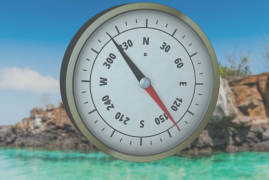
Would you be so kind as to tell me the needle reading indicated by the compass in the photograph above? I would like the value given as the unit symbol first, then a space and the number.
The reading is ° 140
